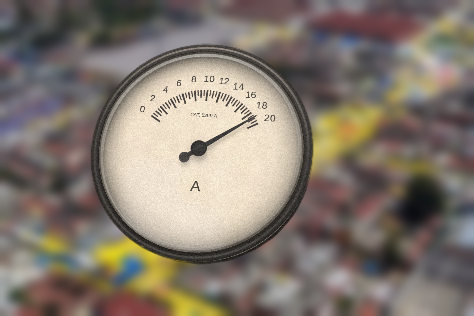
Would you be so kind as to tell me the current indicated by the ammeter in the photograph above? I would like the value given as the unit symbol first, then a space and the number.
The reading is A 19
